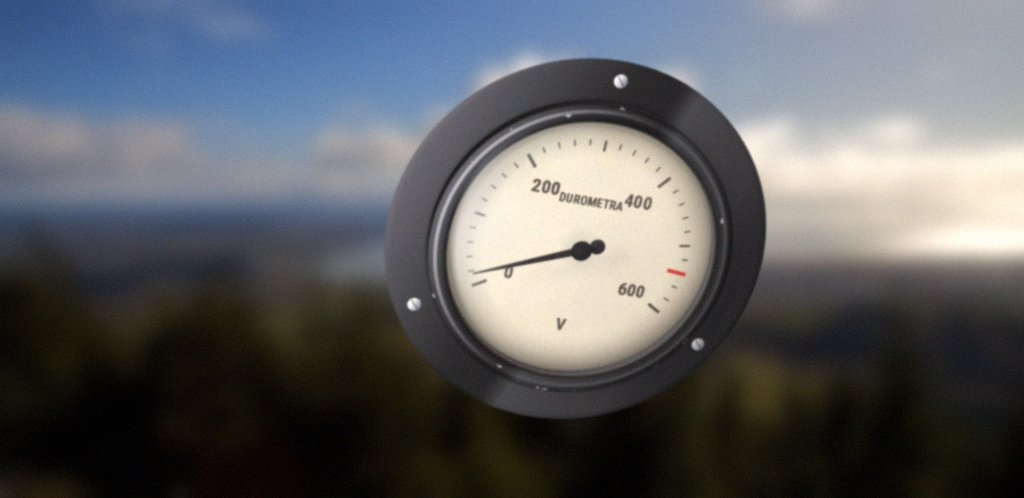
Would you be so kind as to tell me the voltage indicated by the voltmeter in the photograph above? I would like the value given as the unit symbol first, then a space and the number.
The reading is V 20
